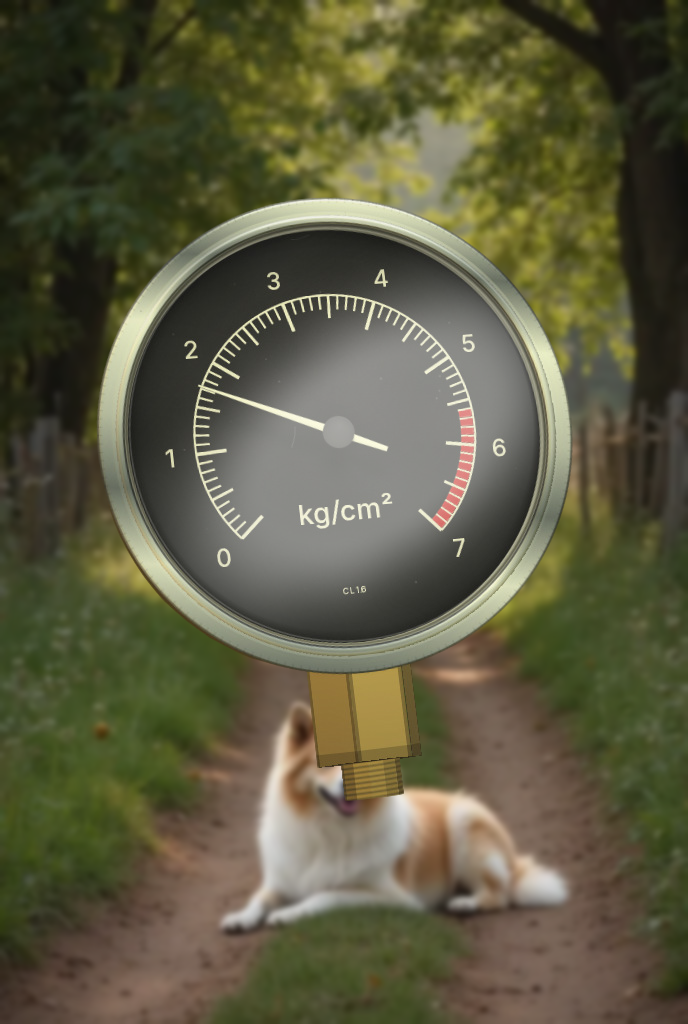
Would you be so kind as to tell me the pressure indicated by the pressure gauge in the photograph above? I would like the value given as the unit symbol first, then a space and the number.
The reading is kg/cm² 1.7
